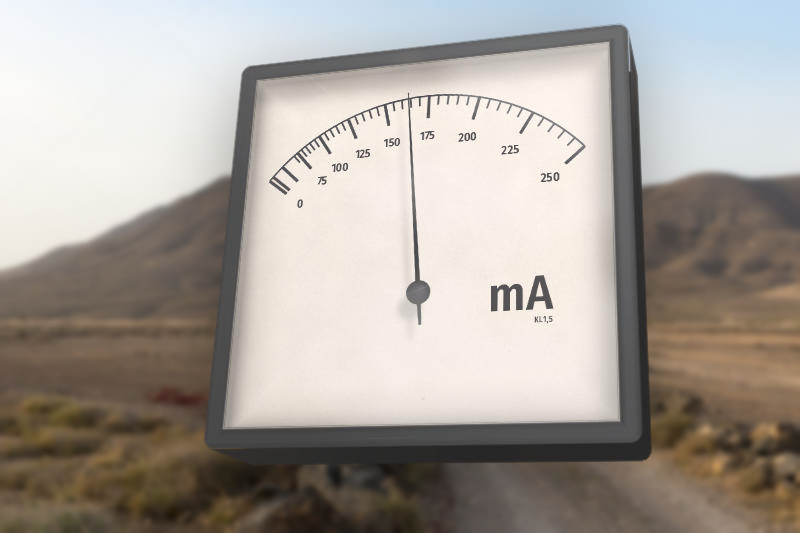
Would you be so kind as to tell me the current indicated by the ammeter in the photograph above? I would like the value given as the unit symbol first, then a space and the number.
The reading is mA 165
